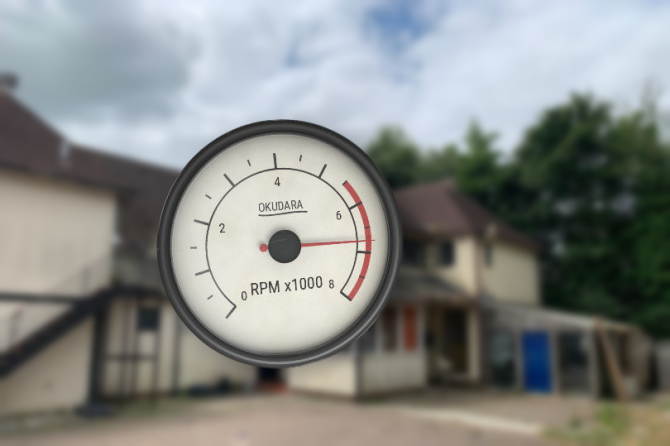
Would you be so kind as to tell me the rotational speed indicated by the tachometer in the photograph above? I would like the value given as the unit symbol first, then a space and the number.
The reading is rpm 6750
